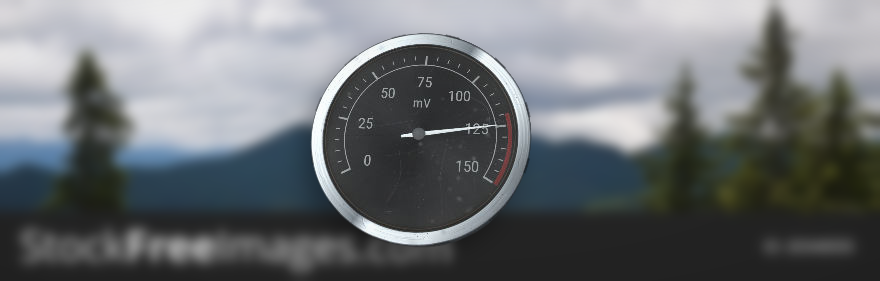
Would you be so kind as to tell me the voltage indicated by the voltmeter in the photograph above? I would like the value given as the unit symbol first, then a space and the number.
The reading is mV 125
